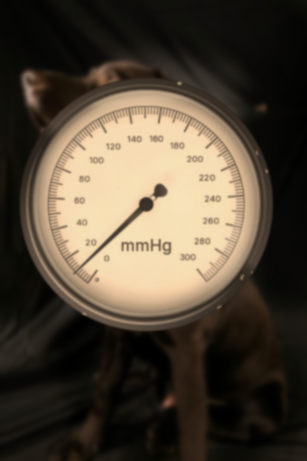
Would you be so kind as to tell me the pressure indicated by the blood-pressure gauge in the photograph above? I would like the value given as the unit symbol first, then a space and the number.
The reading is mmHg 10
